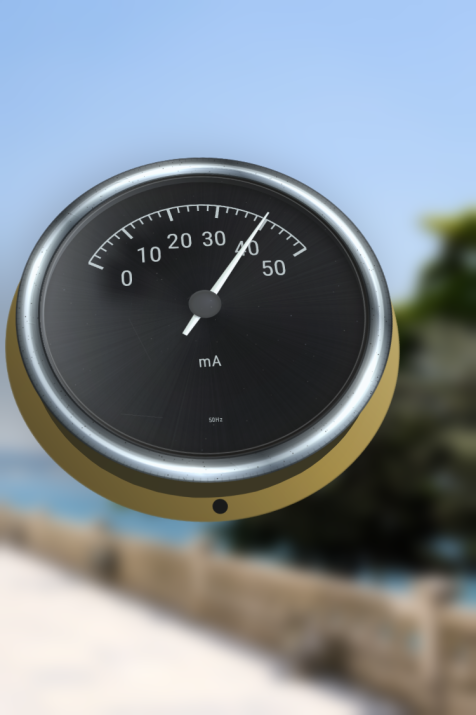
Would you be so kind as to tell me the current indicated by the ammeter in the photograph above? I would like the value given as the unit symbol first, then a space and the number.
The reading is mA 40
